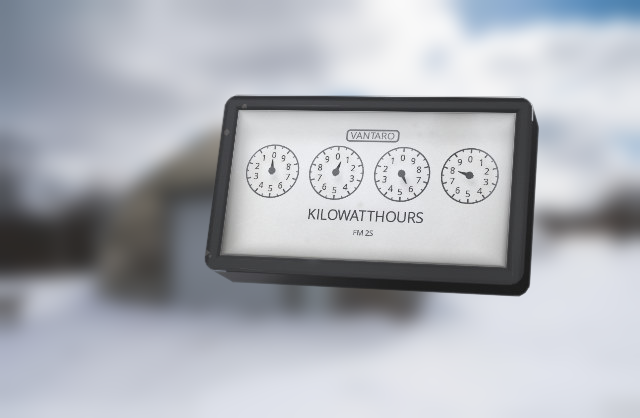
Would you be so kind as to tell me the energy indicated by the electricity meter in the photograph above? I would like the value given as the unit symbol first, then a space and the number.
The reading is kWh 58
